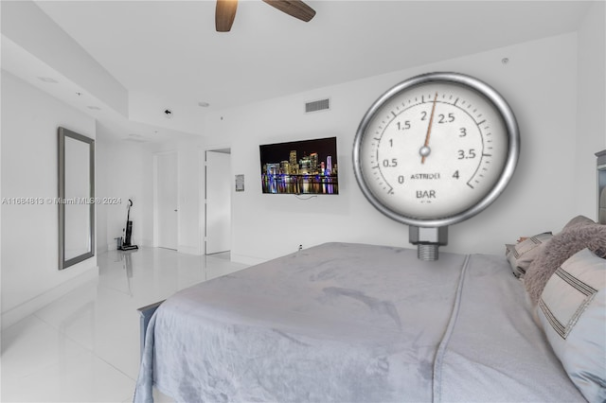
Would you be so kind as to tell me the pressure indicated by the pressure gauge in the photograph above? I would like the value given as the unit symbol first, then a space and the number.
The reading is bar 2.2
